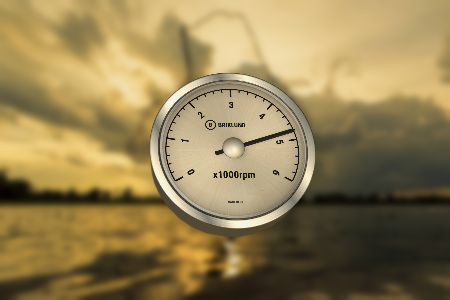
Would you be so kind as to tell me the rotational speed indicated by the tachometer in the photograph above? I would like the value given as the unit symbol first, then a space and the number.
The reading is rpm 4800
